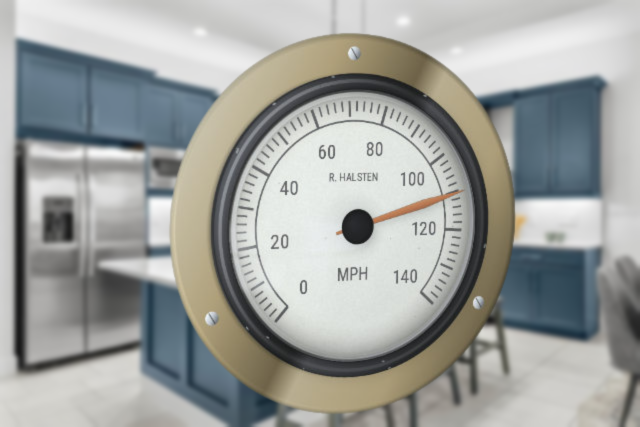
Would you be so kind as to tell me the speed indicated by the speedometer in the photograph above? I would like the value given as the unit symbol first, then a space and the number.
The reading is mph 110
